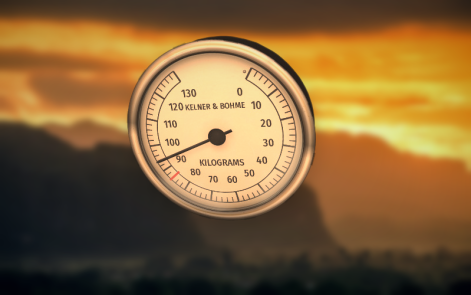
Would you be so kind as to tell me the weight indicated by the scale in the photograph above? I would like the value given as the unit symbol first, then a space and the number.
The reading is kg 94
